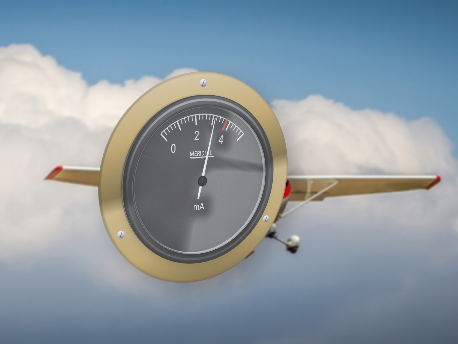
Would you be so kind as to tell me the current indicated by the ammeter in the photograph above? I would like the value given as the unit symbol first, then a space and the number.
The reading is mA 3
